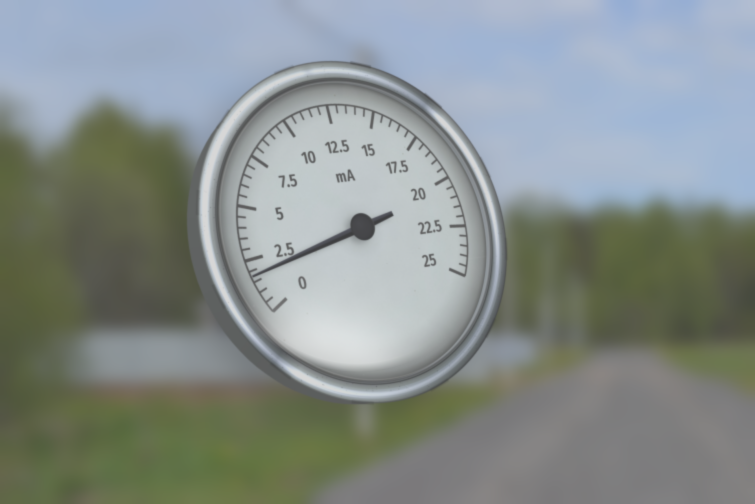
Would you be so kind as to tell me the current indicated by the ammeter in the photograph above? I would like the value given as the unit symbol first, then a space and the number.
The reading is mA 1.75
